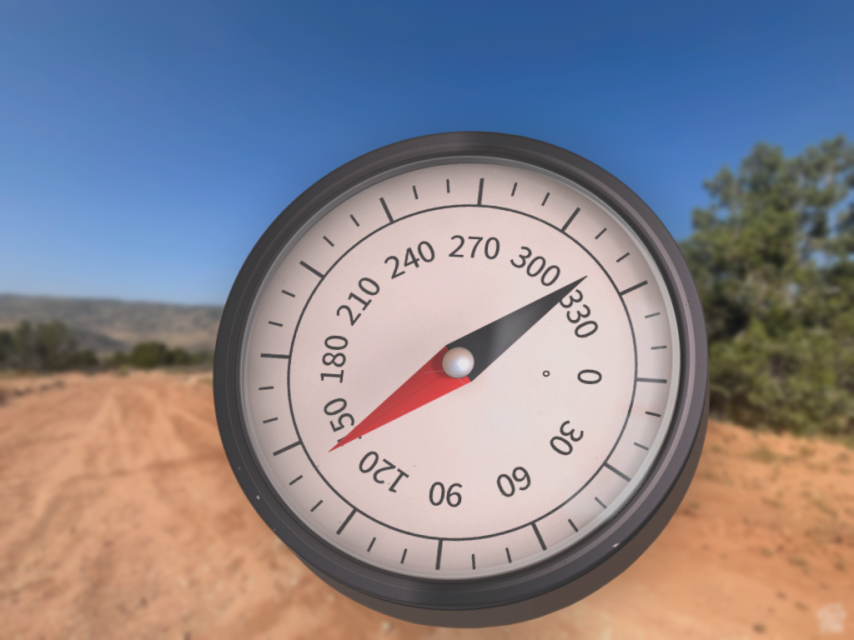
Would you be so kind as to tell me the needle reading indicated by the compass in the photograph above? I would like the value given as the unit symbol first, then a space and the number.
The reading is ° 140
